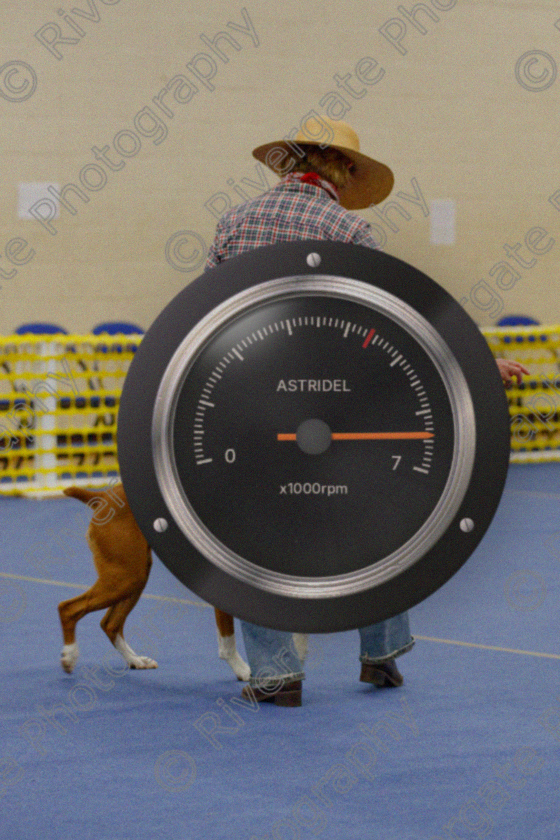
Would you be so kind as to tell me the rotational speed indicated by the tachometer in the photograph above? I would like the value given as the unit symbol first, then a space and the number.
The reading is rpm 6400
